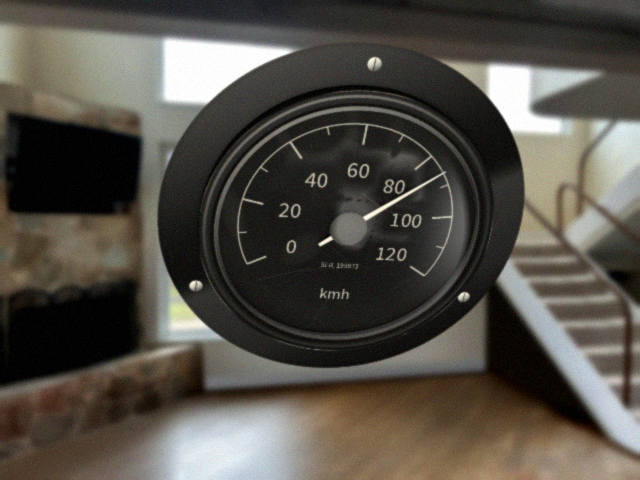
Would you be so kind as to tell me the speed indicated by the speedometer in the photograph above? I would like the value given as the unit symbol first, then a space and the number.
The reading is km/h 85
